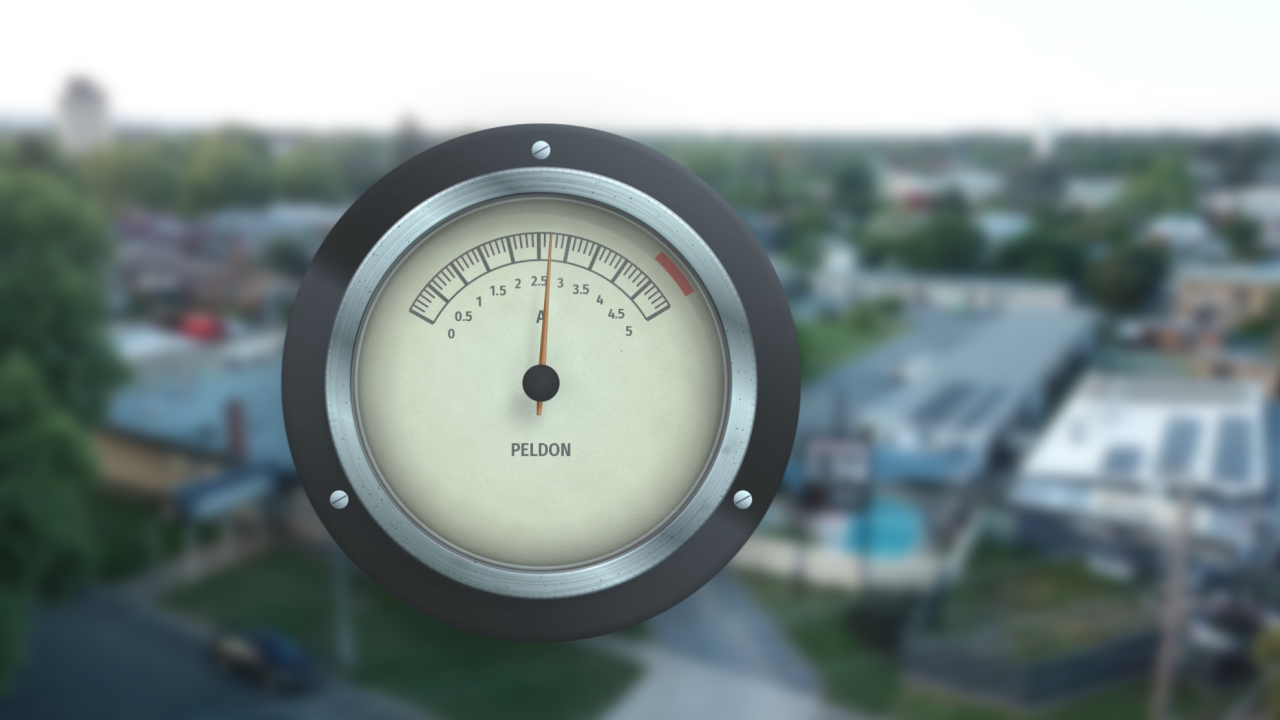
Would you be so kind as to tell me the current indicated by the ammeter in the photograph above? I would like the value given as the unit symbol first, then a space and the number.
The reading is A 2.7
